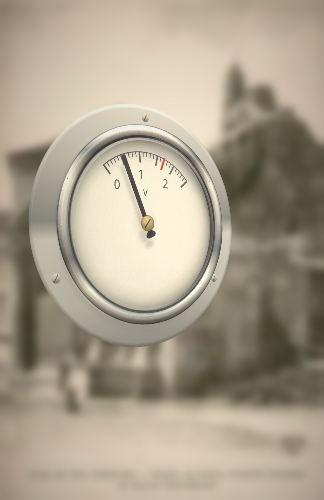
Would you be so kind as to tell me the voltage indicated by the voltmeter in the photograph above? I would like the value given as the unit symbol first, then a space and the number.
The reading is V 0.5
